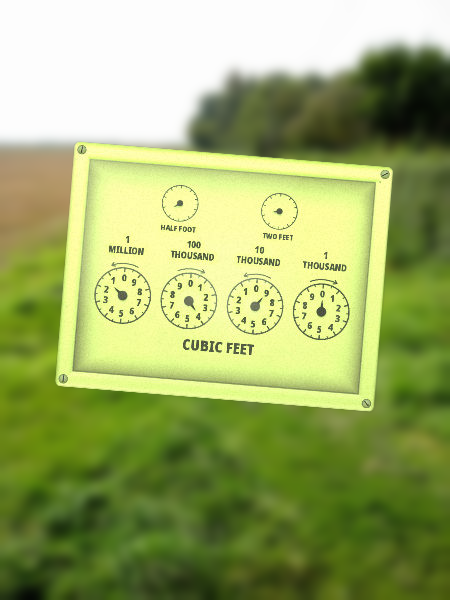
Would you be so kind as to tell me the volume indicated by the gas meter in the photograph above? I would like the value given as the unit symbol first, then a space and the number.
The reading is ft³ 139000
